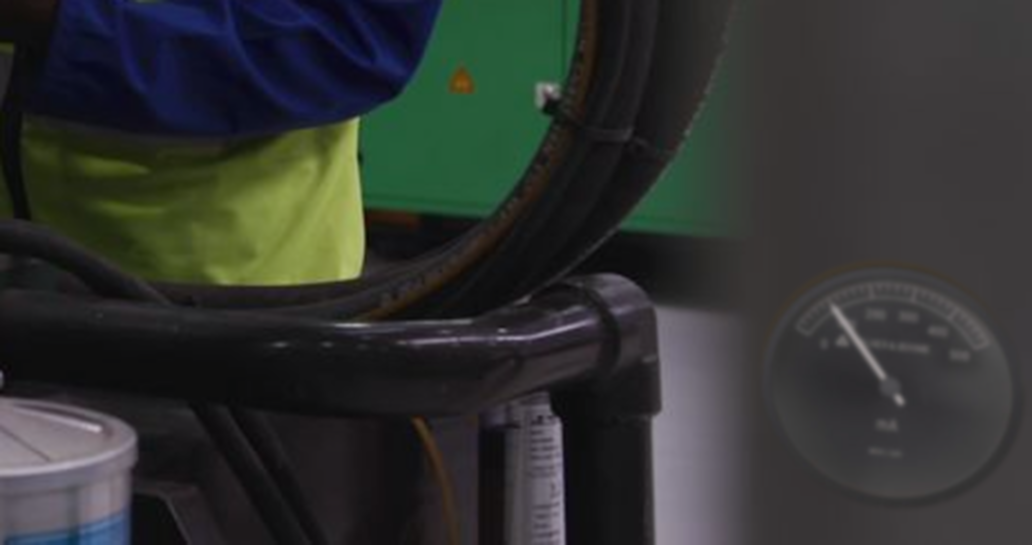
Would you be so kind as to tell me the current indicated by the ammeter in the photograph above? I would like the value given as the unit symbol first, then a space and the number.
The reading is mA 100
